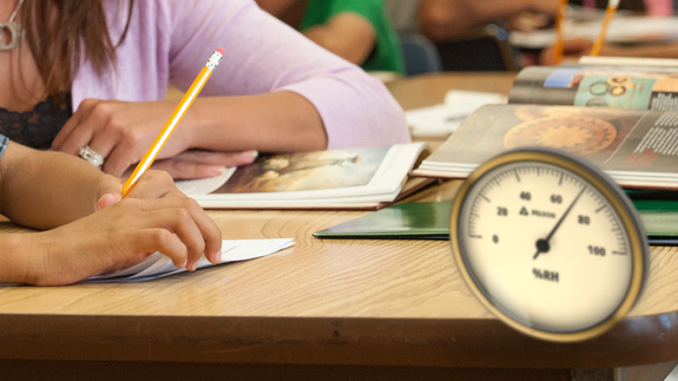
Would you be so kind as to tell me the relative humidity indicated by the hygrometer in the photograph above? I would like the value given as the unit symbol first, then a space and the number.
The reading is % 70
